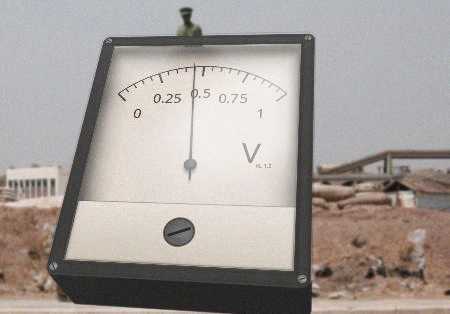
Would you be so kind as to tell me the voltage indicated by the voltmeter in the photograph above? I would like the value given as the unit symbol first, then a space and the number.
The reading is V 0.45
